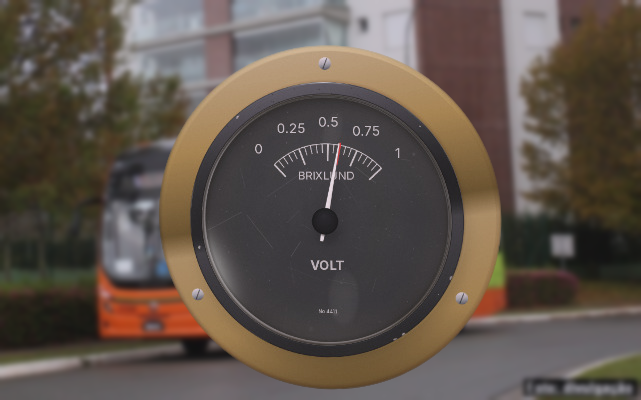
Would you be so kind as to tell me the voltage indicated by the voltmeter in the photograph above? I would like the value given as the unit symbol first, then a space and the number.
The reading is V 0.6
